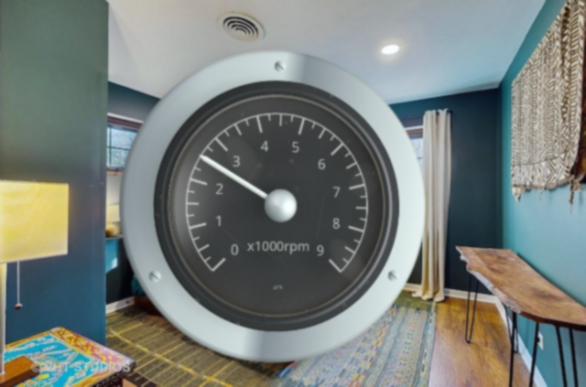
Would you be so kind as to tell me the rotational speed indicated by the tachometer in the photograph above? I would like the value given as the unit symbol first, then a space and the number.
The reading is rpm 2500
